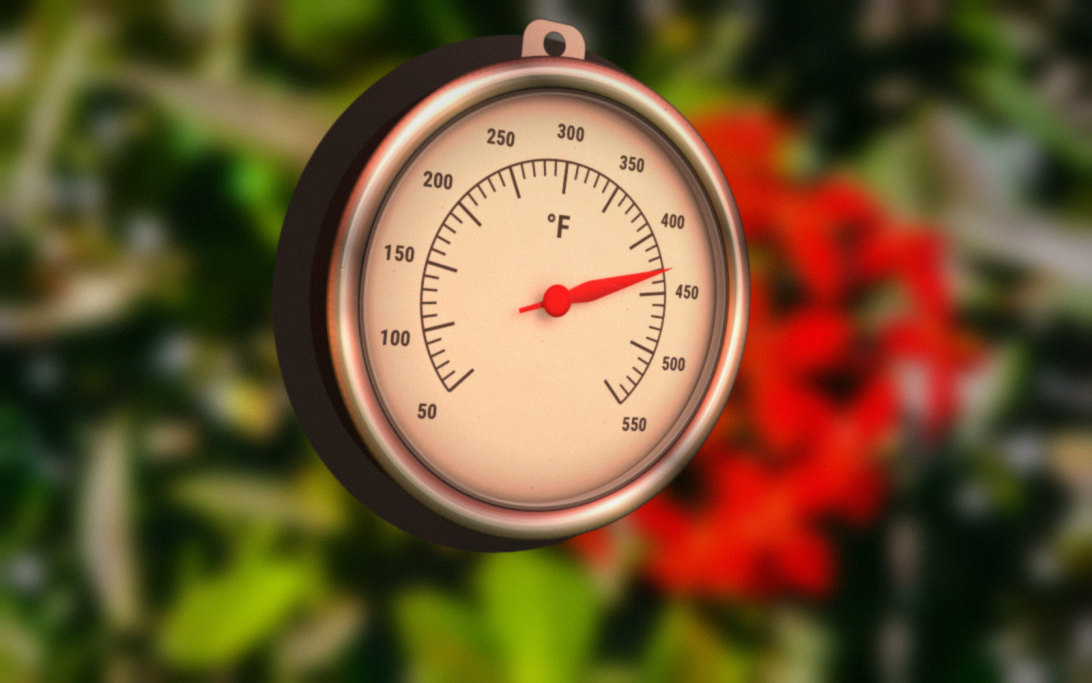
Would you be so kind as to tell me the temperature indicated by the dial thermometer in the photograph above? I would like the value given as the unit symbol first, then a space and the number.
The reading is °F 430
